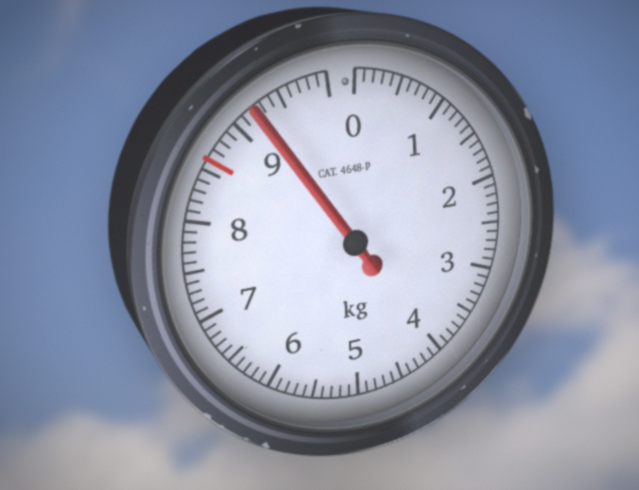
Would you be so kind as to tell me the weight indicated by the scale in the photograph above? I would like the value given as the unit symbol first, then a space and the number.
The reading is kg 9.2
